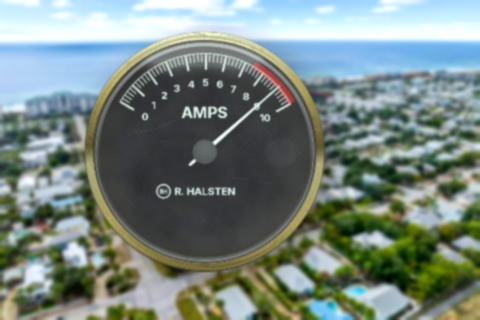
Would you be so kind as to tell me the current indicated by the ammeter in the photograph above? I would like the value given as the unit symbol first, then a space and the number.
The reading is A 9
